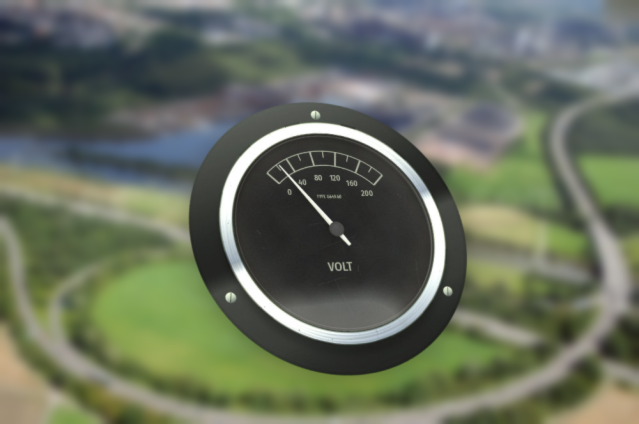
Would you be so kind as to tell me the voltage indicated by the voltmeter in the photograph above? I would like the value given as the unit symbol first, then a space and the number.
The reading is V 20
